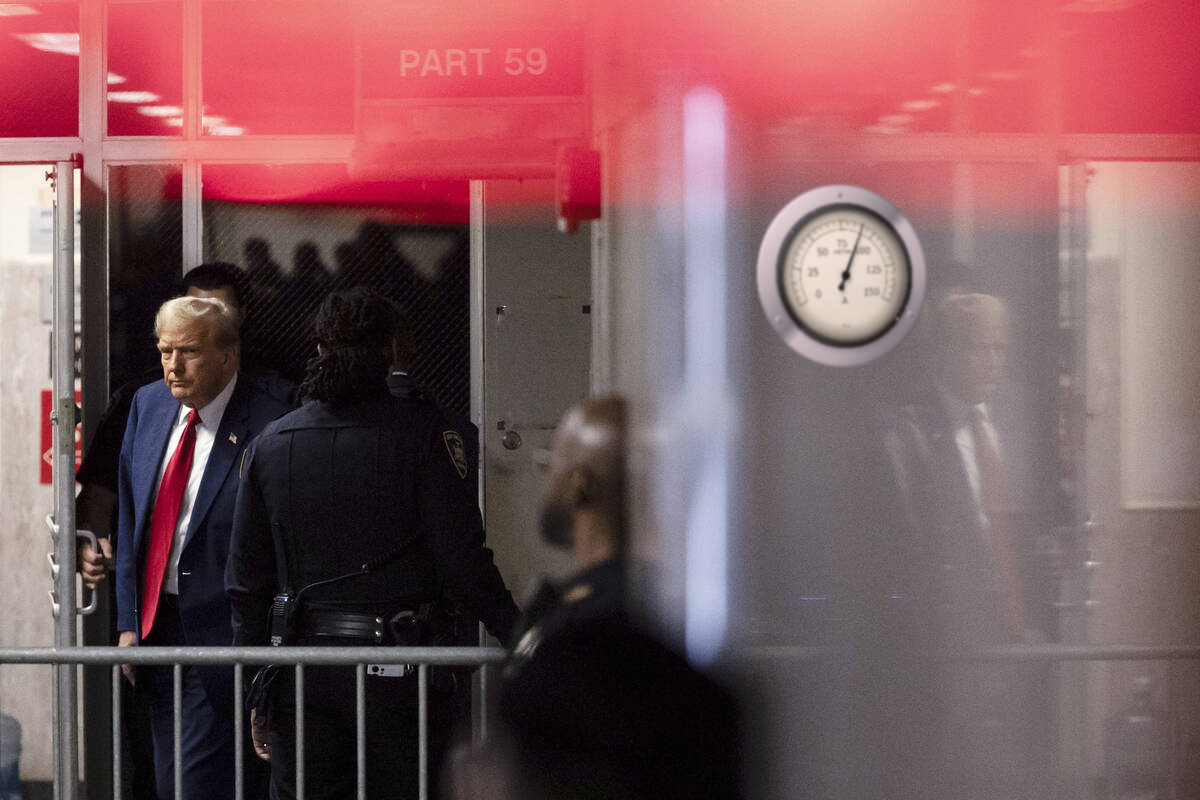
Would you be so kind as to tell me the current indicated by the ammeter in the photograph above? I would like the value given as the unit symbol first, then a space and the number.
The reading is A 90
